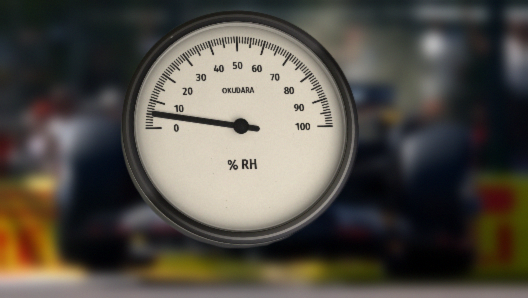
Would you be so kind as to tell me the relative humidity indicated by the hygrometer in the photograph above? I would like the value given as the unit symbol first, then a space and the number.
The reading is % 5
